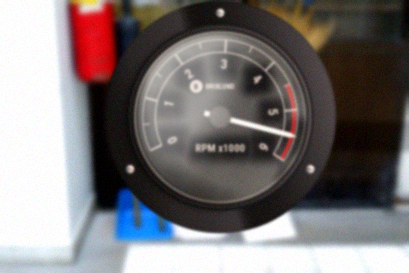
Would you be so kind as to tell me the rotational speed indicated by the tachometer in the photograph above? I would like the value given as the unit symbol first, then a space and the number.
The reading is rpm 5500
